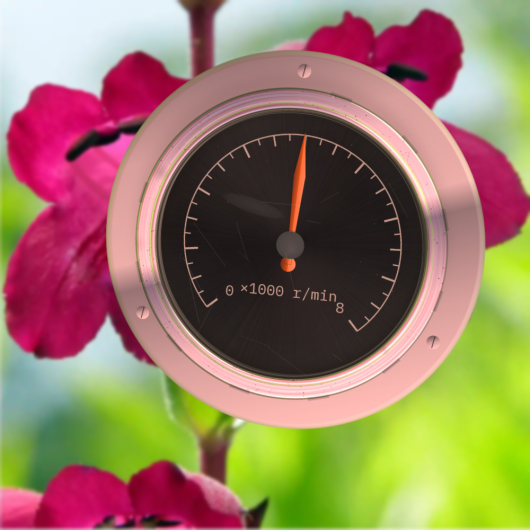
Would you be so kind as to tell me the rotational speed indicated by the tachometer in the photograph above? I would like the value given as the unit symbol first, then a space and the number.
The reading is rpm 4000
